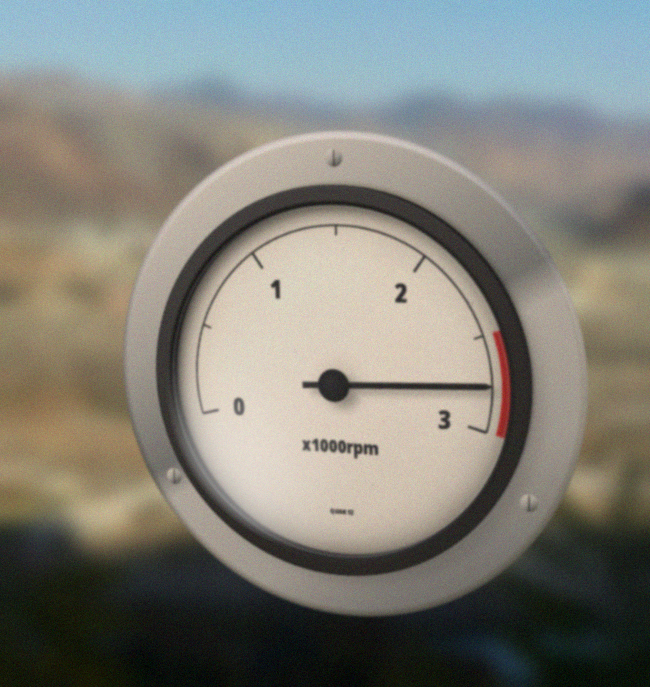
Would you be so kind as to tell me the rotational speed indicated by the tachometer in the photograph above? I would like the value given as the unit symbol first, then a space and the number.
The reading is rpm 2750
